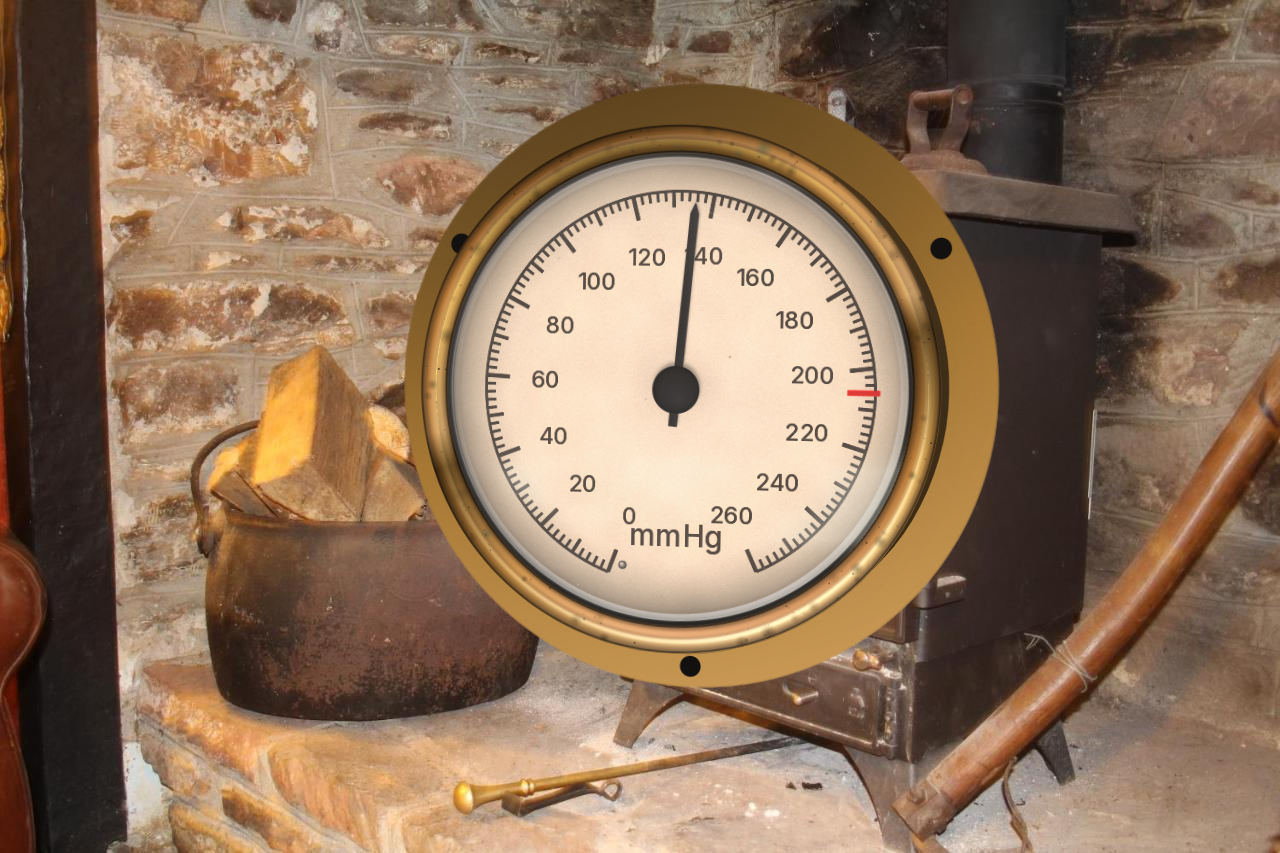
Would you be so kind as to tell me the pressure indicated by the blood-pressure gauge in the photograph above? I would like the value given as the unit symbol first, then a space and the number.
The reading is mmHg 136
